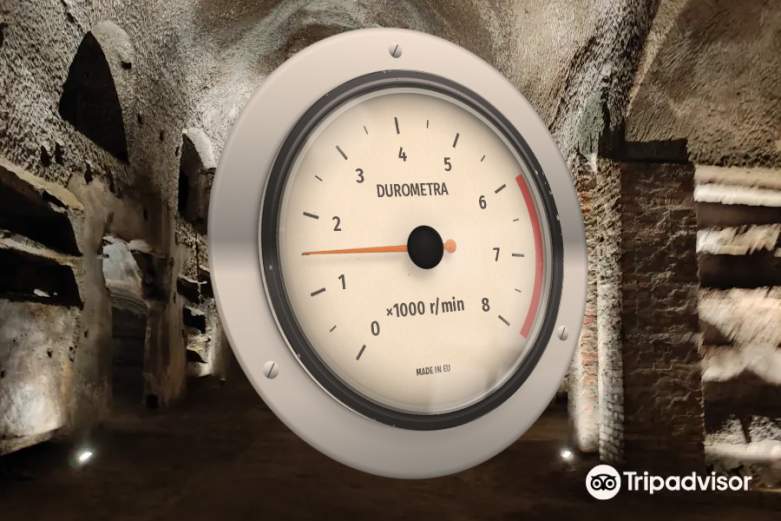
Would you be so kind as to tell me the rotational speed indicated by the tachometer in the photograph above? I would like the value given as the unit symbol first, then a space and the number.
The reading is rpm 1500
